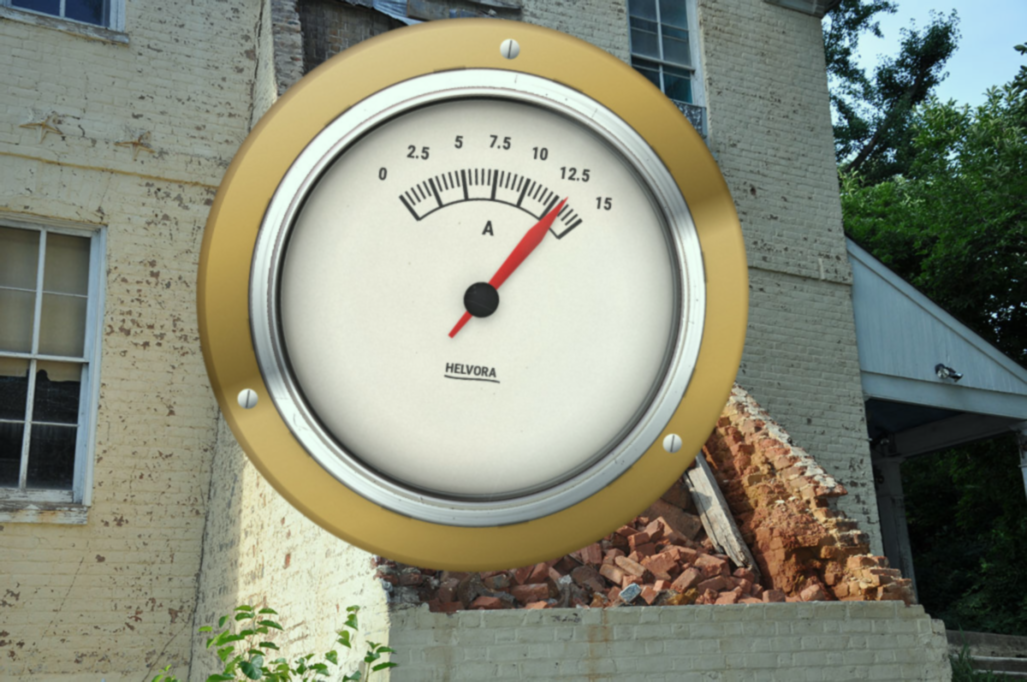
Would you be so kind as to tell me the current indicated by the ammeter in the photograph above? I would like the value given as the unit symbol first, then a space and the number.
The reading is A 13
